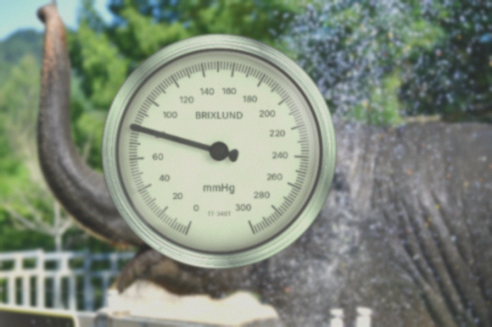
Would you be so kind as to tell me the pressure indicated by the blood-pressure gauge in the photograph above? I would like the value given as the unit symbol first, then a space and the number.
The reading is mmHg 80
